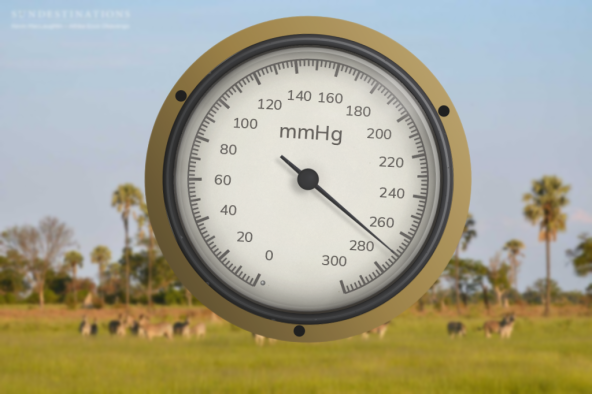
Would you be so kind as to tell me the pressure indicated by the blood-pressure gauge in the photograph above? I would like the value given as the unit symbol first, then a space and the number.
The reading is mmHg 270
